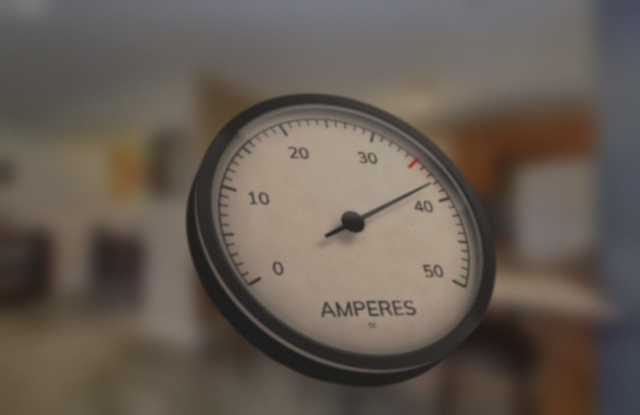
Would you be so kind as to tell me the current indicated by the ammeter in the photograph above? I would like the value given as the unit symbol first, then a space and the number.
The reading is A 38
